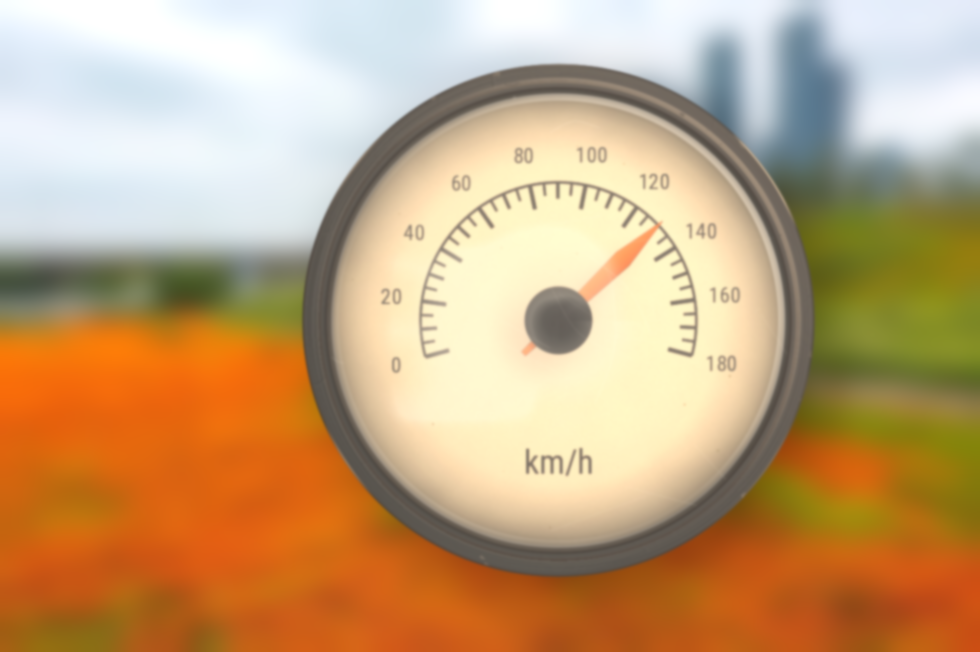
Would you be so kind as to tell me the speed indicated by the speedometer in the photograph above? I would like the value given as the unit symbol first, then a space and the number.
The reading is km/h 130
